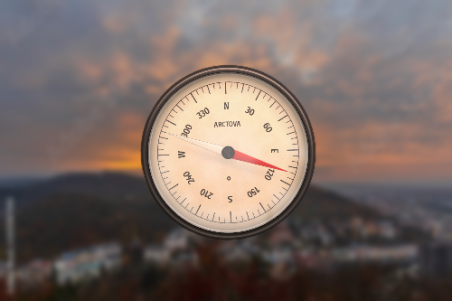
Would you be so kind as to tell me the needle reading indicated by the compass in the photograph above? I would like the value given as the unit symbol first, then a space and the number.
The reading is ° 110
